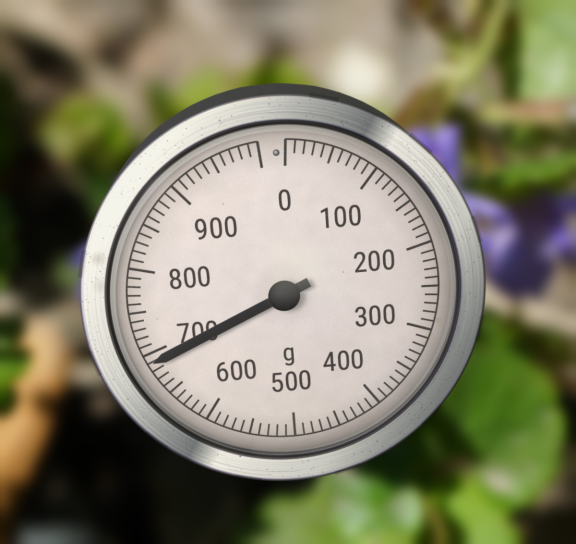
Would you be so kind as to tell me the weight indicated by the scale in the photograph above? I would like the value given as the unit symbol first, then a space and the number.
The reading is g 690
